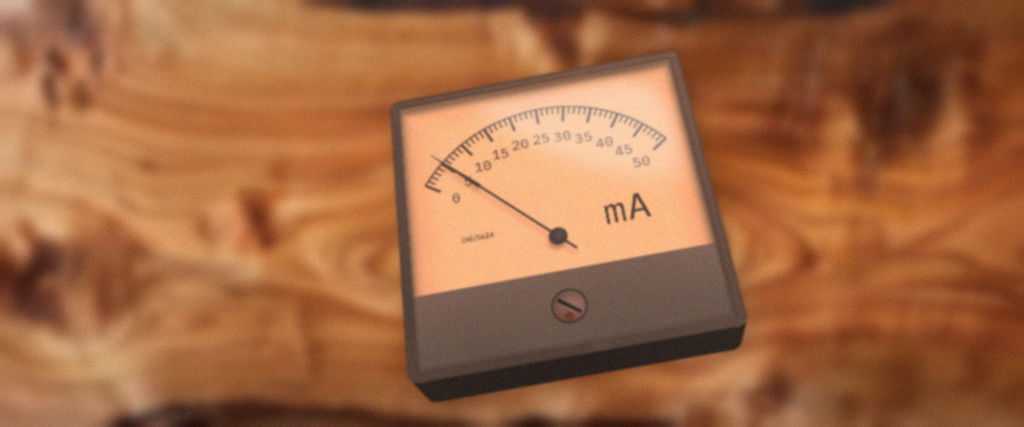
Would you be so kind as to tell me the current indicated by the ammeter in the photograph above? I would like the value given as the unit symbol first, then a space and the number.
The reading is mA 5
